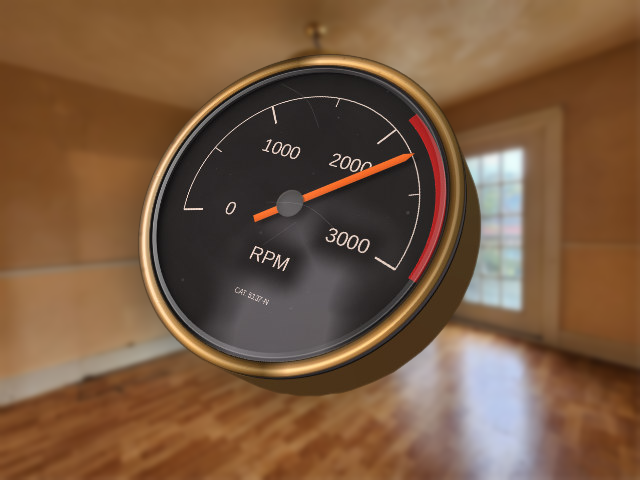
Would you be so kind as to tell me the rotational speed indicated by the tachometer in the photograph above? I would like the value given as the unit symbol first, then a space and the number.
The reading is rpm 2250
